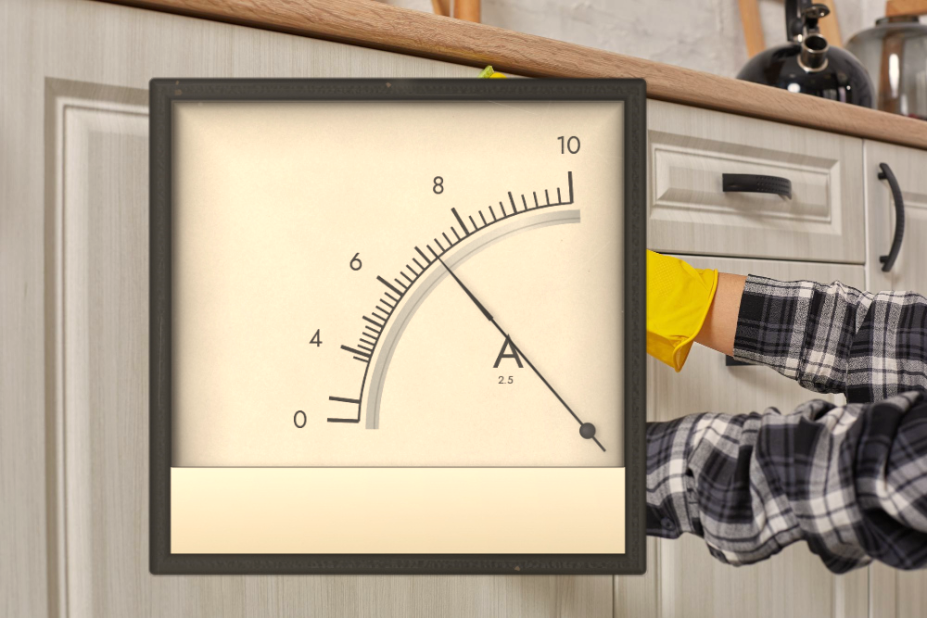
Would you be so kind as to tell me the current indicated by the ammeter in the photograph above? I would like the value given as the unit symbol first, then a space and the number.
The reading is A 7.2
